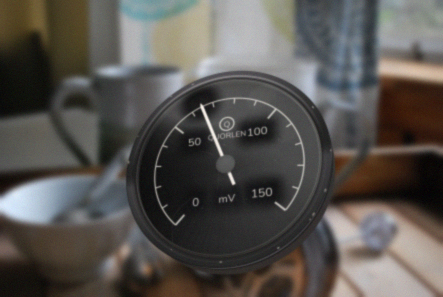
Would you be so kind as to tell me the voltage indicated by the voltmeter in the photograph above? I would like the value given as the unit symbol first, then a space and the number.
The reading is mV 65
